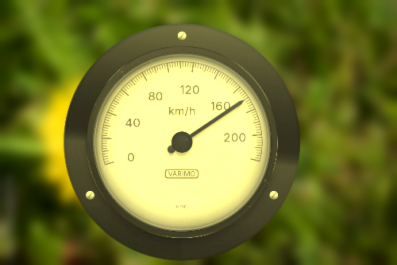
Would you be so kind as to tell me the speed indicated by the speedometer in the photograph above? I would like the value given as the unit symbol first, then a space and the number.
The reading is km/h 170
